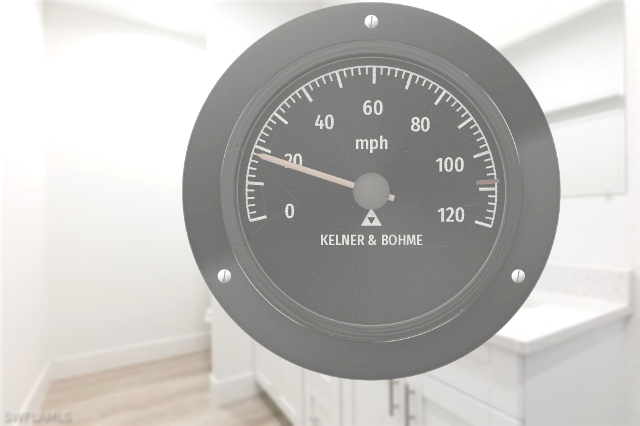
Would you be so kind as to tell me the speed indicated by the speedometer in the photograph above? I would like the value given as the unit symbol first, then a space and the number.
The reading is mph 18
